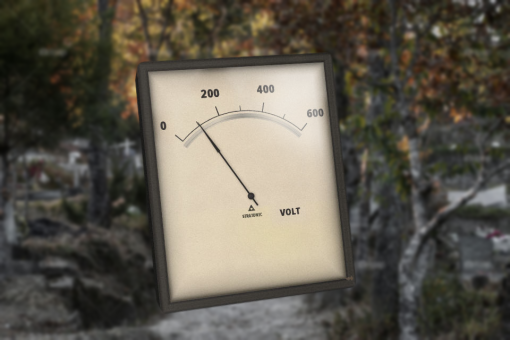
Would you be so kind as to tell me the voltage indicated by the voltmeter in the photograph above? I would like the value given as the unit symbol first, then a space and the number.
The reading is V 100
